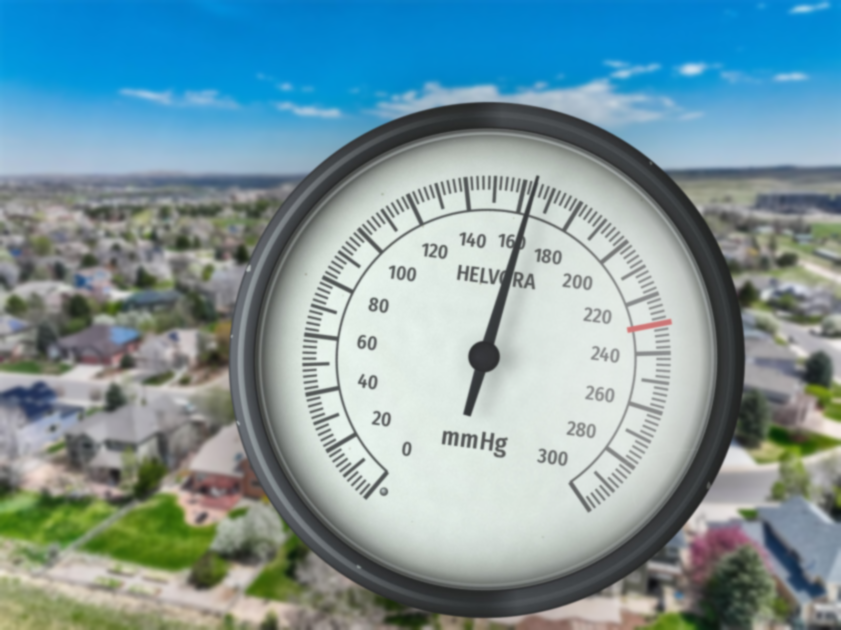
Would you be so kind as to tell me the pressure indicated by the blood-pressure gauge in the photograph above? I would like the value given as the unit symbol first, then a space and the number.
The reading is mmHg 164
